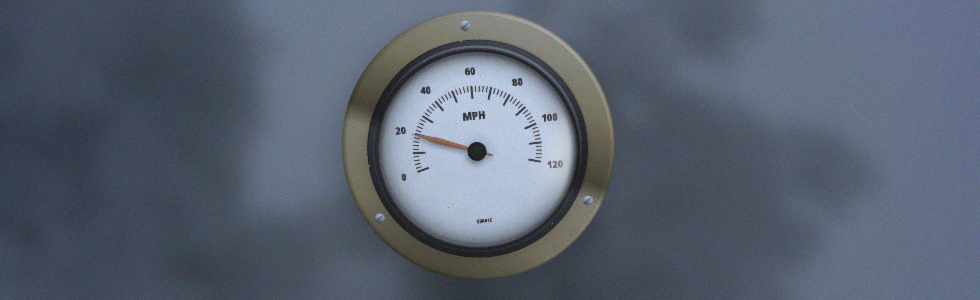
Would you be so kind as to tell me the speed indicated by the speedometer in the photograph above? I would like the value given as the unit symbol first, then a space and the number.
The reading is mph 20
